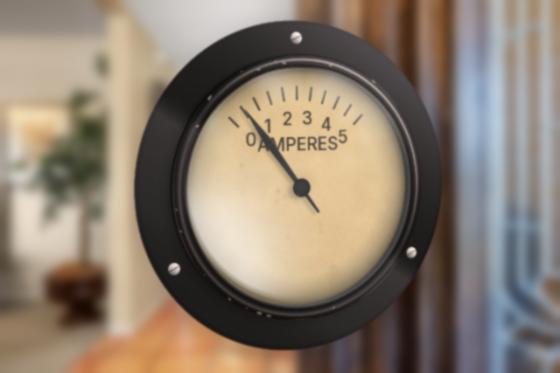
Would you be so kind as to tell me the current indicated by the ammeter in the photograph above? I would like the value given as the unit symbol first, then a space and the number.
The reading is A 0.5
